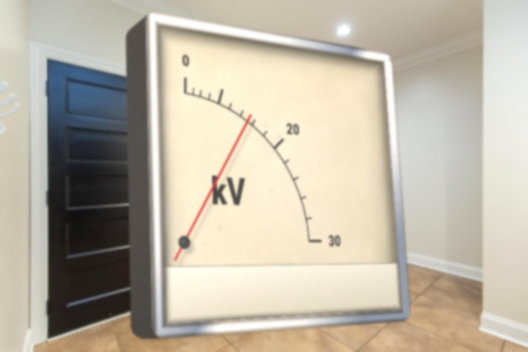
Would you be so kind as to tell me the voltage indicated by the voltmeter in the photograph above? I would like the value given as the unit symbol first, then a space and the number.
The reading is kV 15
